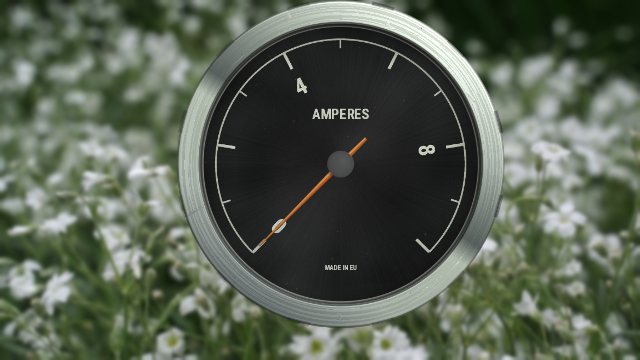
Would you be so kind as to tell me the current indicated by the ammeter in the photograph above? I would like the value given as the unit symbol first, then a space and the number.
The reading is A 0
